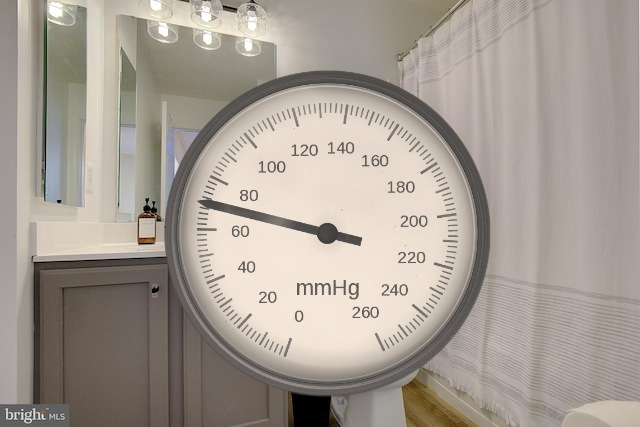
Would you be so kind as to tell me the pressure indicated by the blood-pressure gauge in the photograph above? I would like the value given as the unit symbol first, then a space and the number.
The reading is mmHg 70
